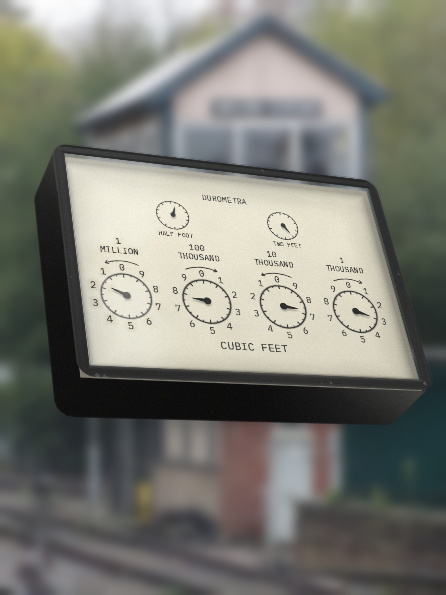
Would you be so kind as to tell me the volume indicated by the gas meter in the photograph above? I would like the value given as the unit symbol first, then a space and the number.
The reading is ft³ 177300
